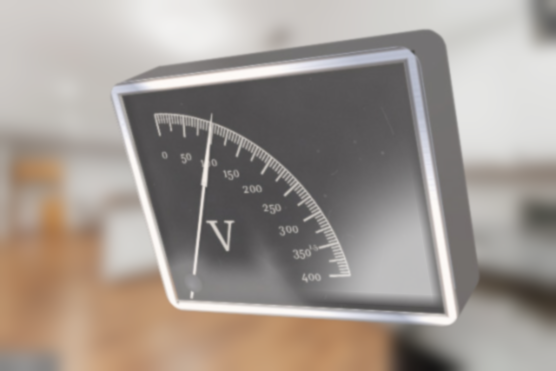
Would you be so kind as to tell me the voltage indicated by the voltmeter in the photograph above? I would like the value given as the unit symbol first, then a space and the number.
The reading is V 100
